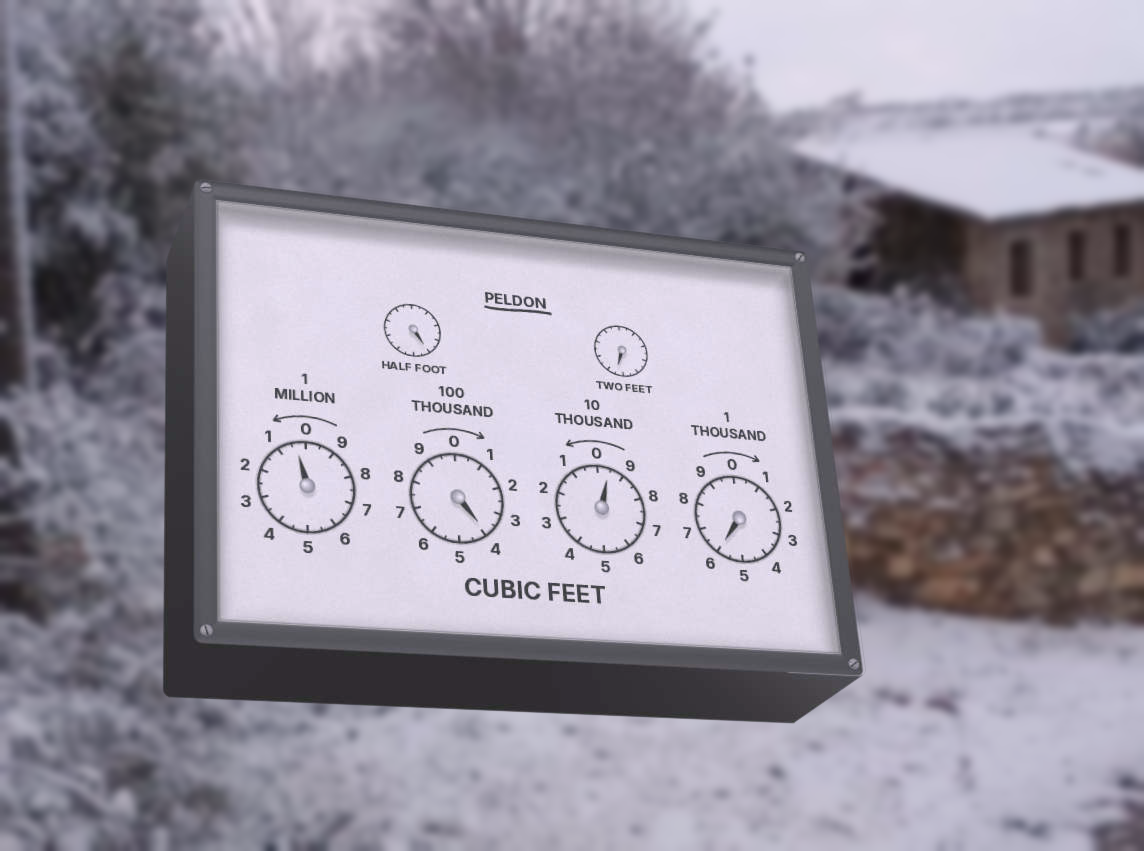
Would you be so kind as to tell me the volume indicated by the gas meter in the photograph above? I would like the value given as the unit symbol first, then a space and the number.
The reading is ft³ 39600
